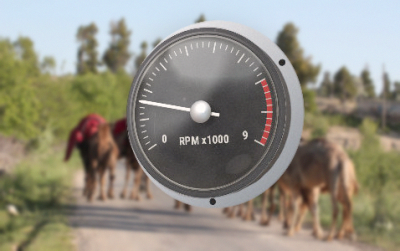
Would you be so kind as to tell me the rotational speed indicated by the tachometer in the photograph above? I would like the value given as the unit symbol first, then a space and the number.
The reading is rpm 1600
